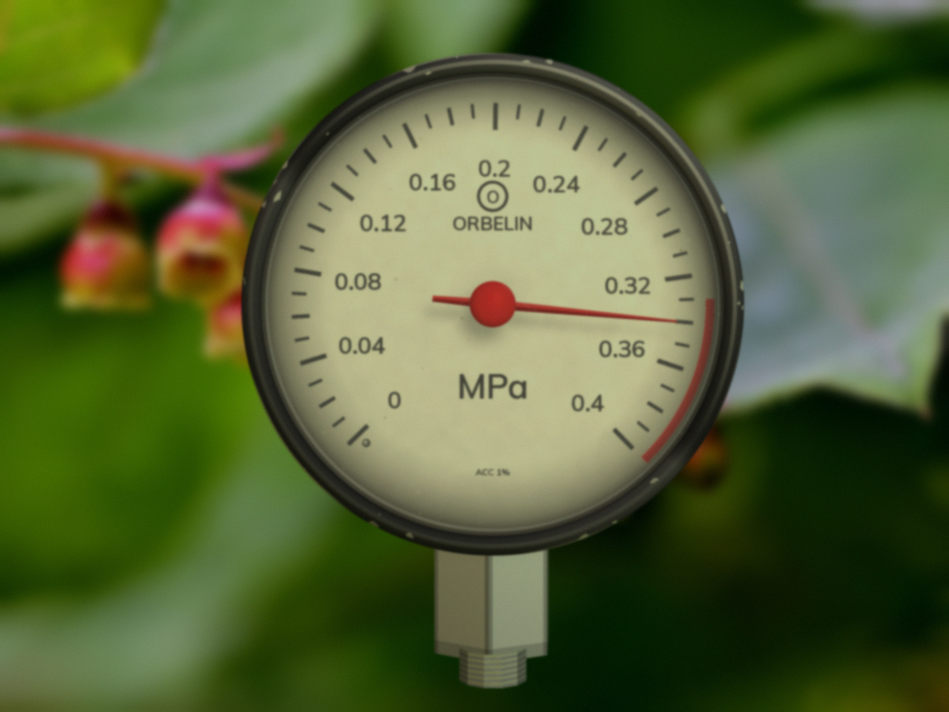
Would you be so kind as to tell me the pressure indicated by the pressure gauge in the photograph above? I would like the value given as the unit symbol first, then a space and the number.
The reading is MPa 0.34
